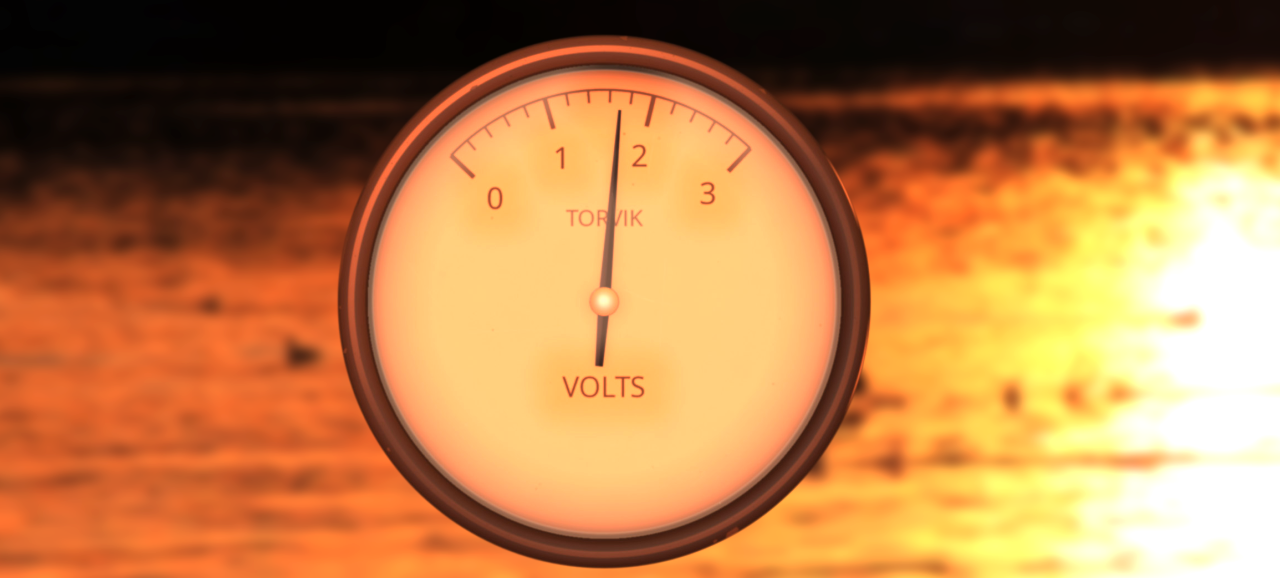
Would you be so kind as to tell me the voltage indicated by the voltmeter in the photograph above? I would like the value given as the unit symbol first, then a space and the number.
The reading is V 1.7
